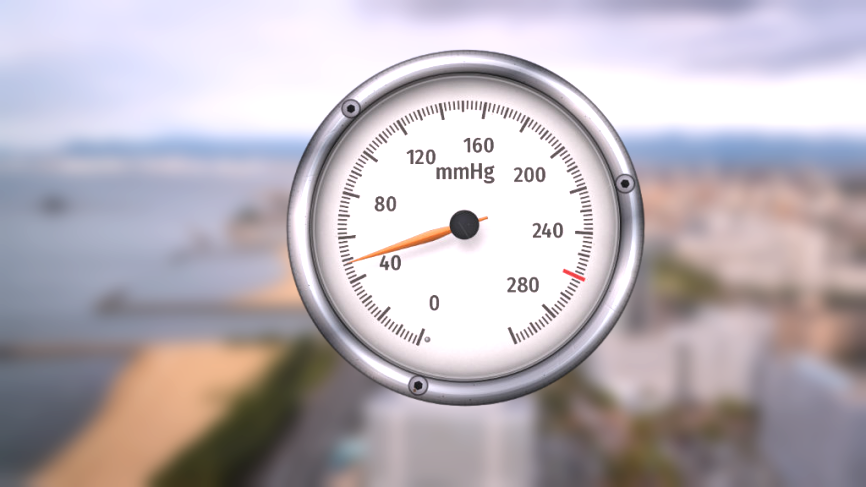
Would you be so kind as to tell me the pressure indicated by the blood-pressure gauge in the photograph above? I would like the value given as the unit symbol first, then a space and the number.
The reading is mmHg 48
